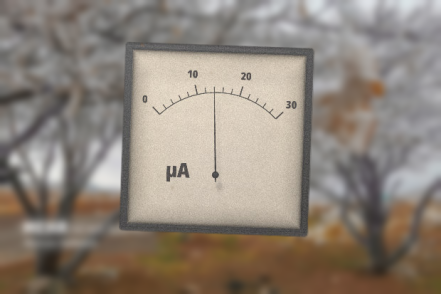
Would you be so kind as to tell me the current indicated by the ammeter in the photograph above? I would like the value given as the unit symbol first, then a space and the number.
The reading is µA 14
